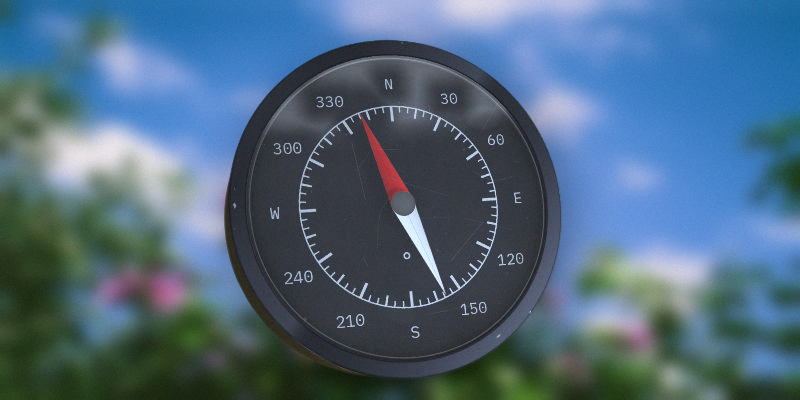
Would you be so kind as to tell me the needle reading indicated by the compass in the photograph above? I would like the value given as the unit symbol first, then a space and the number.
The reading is ° 340
